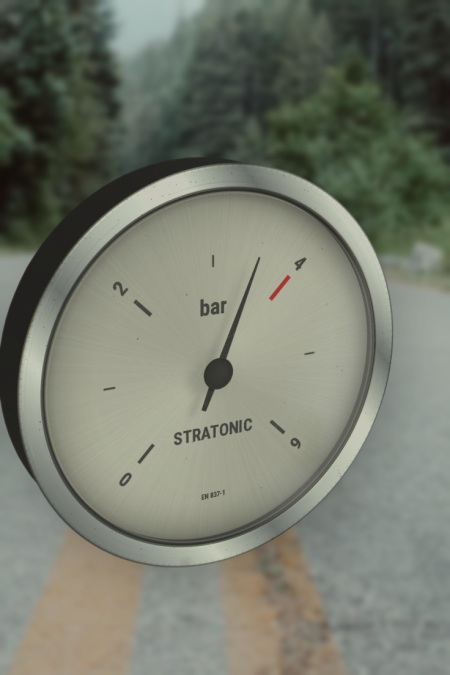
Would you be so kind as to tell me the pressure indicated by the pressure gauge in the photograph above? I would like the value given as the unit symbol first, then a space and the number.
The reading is bar 3.5
